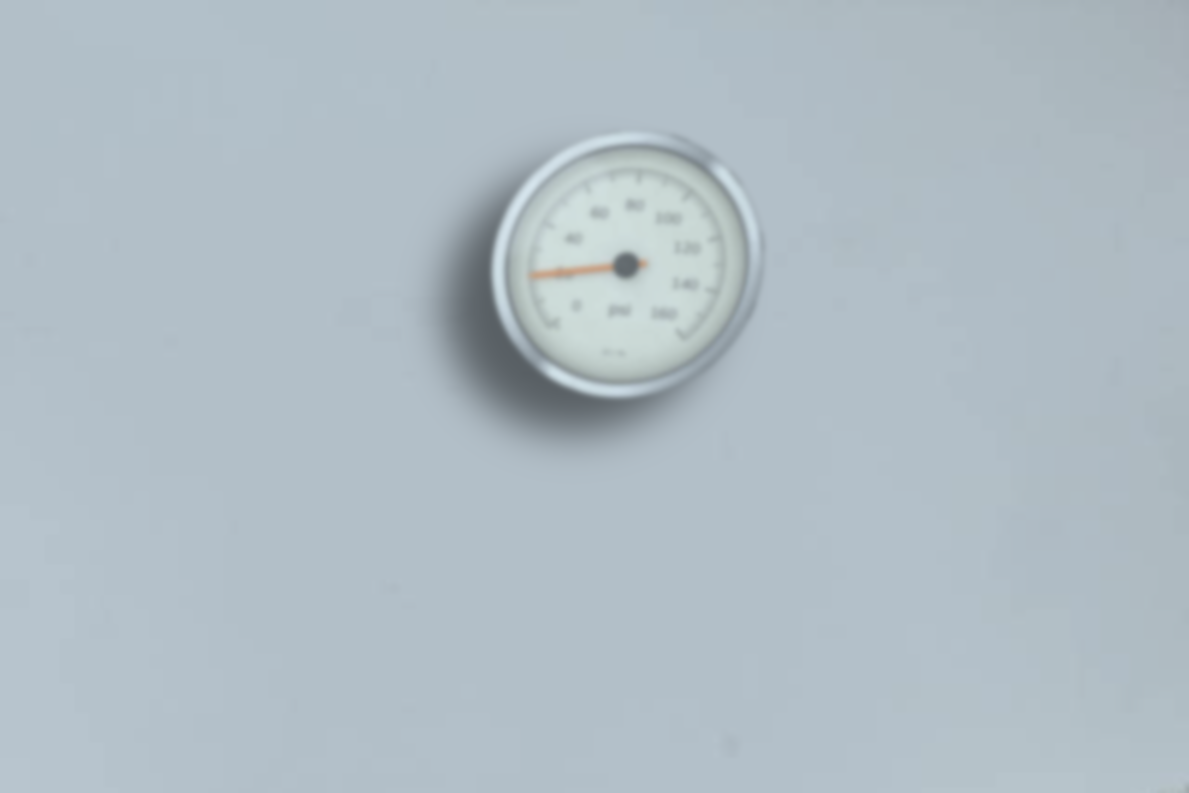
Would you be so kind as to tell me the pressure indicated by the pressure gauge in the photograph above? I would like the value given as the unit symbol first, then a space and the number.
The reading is psi 20
